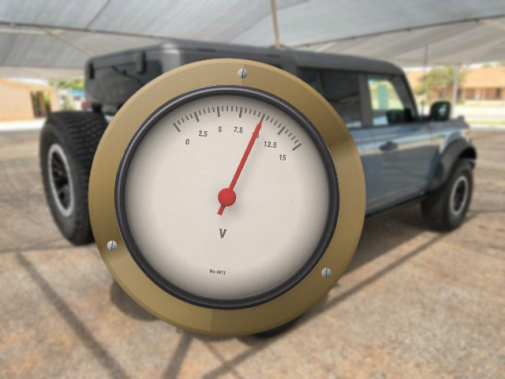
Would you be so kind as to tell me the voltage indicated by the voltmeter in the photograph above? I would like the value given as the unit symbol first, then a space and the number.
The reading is V 10
